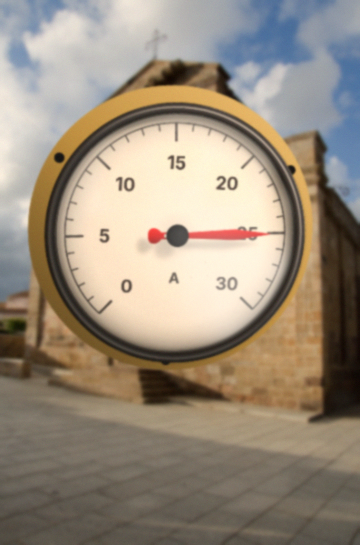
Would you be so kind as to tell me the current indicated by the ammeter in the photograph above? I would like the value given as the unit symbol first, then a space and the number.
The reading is A 25
